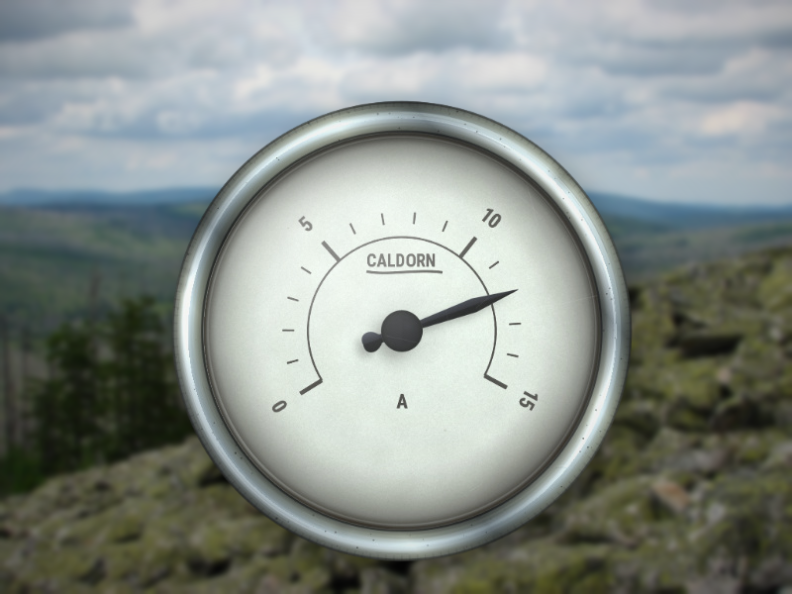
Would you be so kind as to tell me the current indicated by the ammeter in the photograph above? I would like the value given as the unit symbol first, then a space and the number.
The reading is A 12
